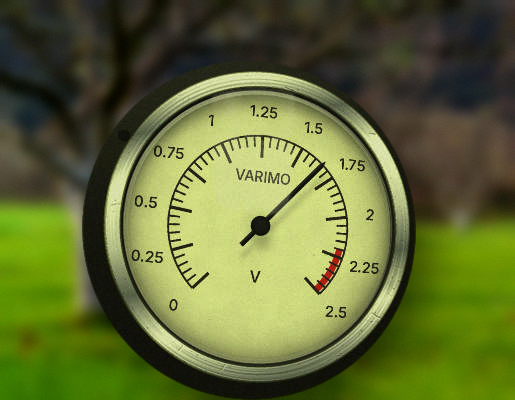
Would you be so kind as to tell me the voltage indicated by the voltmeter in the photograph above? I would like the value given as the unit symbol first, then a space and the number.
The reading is V 1.65
